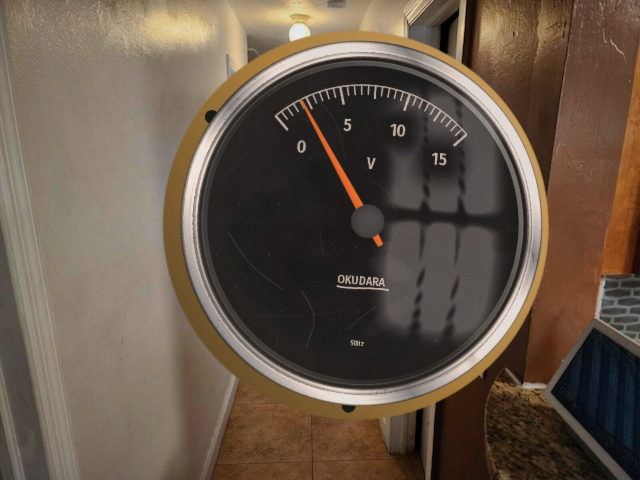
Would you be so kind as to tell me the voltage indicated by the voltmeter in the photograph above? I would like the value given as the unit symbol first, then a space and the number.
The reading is V 2
